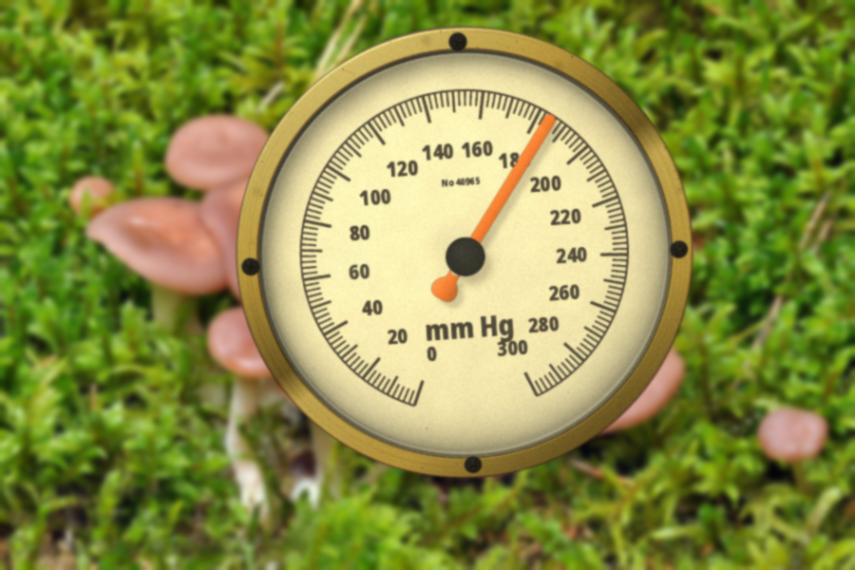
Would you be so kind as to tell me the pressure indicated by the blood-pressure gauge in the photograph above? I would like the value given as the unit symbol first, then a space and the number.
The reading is mmHg 184
